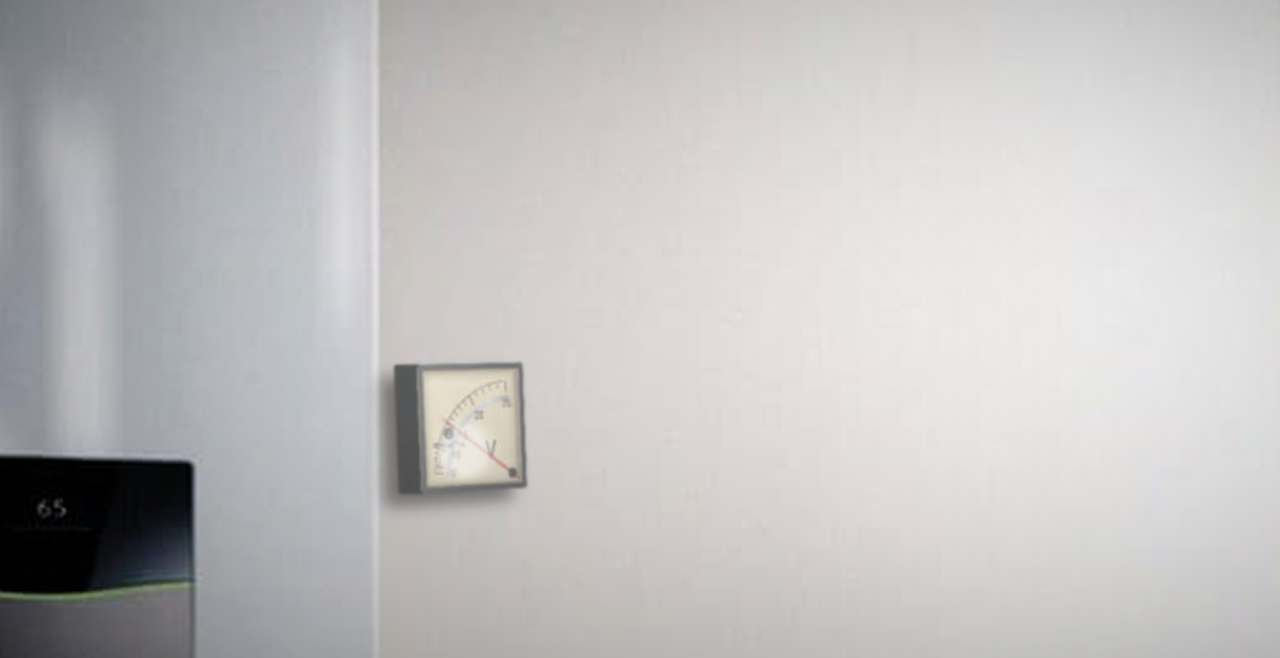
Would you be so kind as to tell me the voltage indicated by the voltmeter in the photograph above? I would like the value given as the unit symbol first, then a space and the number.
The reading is V 15
